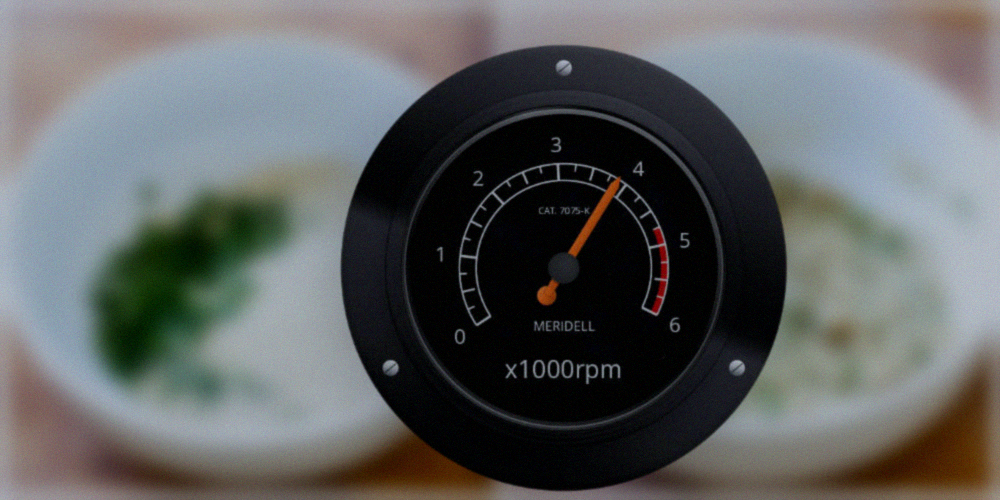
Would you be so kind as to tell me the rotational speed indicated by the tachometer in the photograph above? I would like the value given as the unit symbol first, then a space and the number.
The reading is rpm 3875
